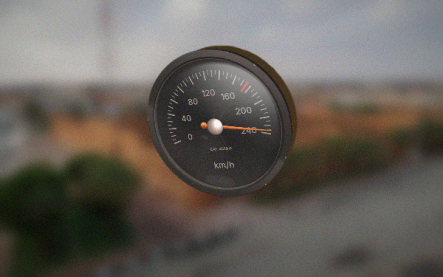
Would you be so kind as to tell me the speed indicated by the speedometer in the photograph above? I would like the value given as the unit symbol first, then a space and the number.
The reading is km/h 235
